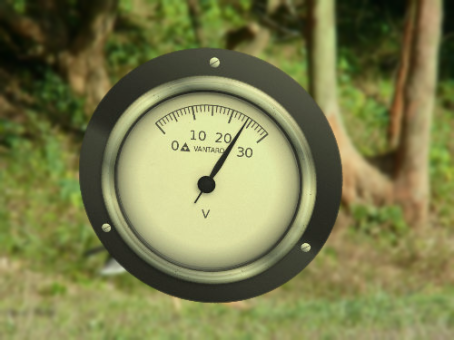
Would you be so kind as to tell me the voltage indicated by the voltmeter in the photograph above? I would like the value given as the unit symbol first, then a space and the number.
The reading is V 24
